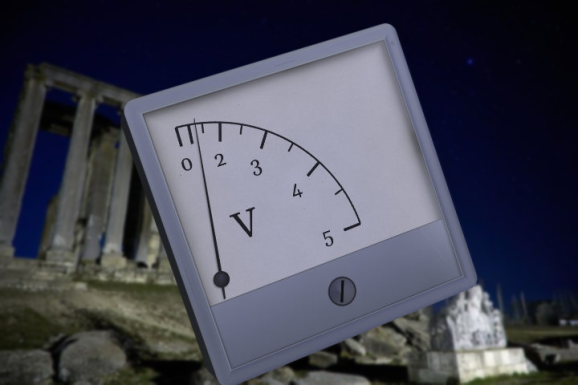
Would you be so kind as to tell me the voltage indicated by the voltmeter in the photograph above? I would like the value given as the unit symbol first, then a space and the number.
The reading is V 1.25
